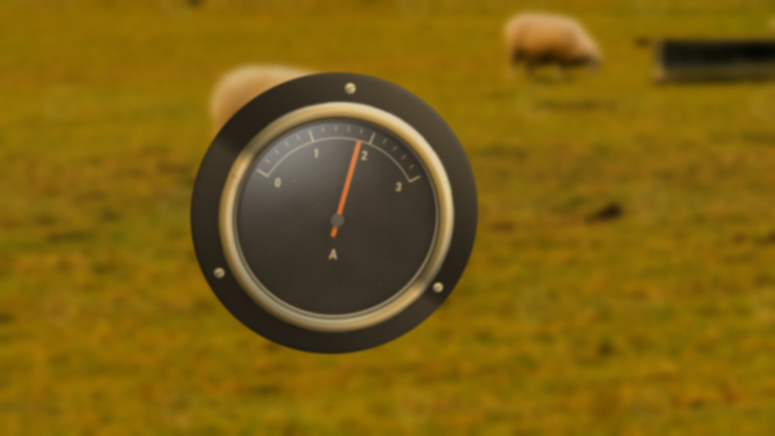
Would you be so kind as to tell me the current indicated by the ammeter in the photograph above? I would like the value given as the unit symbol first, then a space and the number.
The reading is A 1.8
